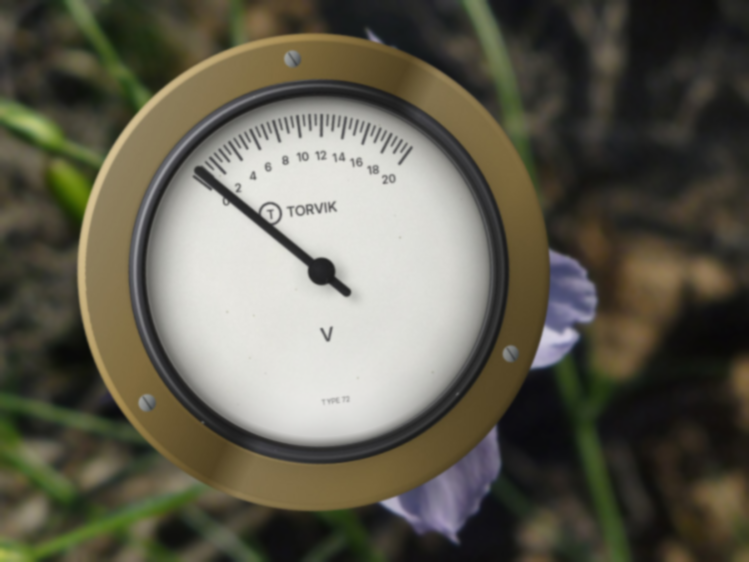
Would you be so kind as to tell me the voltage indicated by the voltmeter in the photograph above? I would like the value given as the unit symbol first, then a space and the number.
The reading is V 0.5
